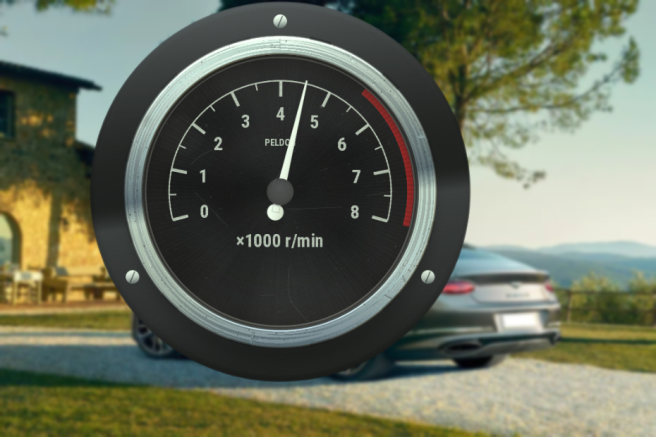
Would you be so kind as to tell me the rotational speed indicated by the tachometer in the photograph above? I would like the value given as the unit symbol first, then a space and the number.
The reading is rpm 4500
